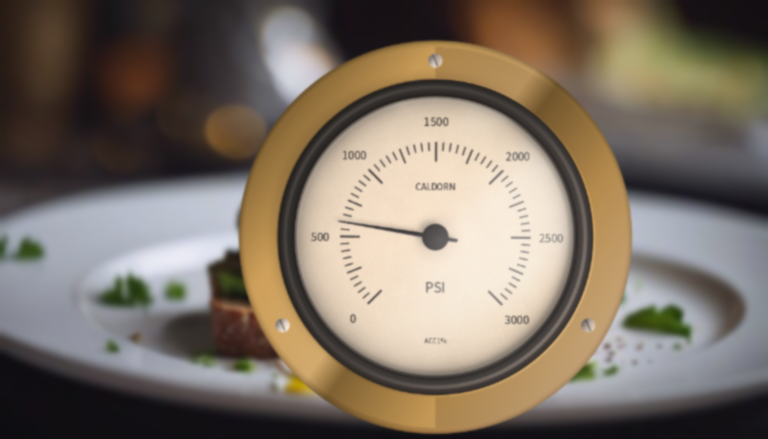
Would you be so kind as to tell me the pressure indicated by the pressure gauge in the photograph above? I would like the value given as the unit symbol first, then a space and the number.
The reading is psi 600
